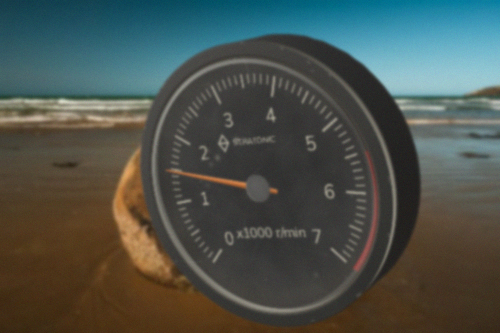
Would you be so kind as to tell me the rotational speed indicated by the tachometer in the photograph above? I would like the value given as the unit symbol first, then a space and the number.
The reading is rpm 1500
